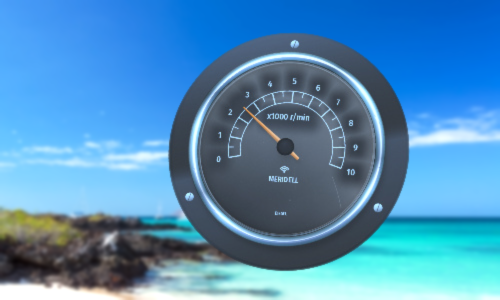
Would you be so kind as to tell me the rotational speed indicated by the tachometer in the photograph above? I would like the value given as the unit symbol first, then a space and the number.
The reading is rpm 2500
